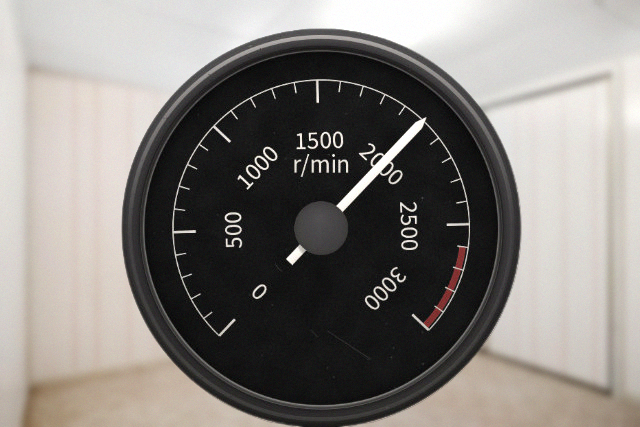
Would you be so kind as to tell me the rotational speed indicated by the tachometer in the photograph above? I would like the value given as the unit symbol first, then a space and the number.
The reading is rpm 2000
